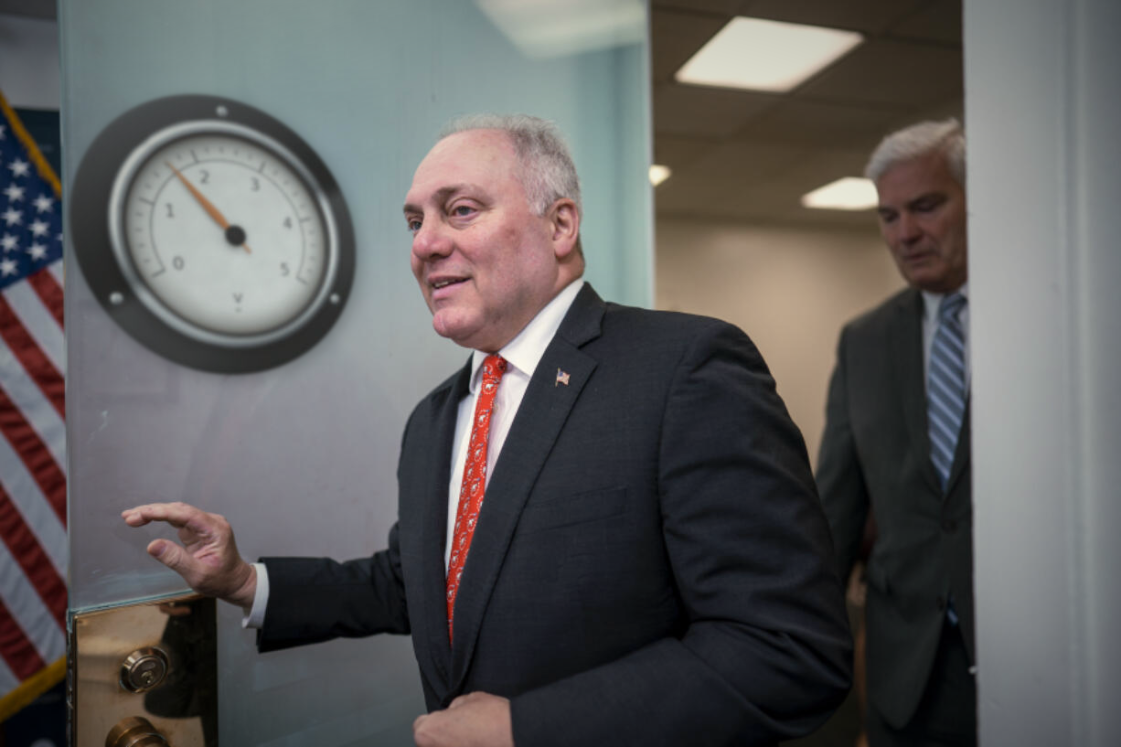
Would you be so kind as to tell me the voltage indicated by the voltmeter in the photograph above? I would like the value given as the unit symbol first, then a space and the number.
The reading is V 1.6
